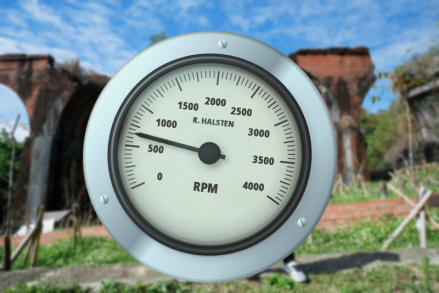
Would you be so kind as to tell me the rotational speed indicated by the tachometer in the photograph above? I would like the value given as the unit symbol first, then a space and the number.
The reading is rpm 650
